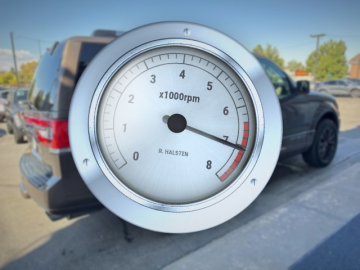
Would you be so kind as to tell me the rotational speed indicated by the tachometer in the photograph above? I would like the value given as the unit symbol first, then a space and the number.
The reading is rpm 7100
